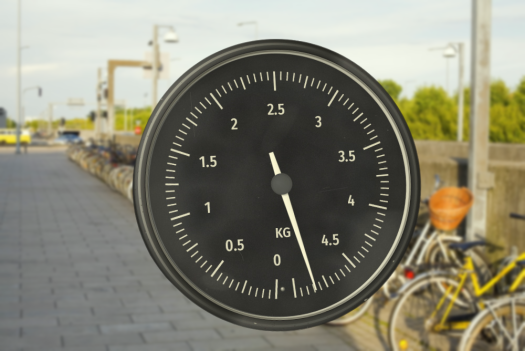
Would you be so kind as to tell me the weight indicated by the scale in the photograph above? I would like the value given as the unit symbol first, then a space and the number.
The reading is kg 4.85
